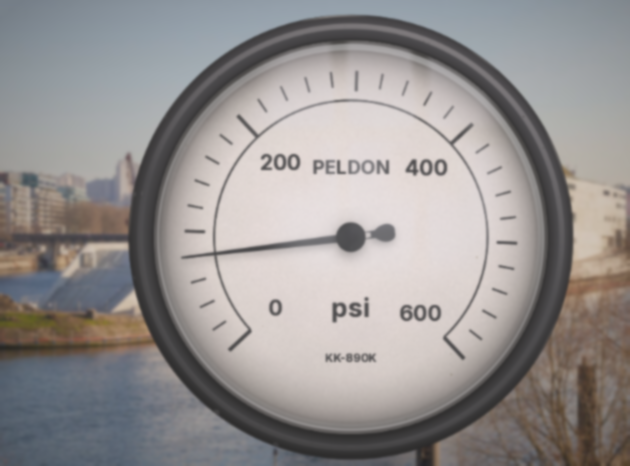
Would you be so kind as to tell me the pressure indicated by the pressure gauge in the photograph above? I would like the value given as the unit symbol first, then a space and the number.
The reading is psi 80
